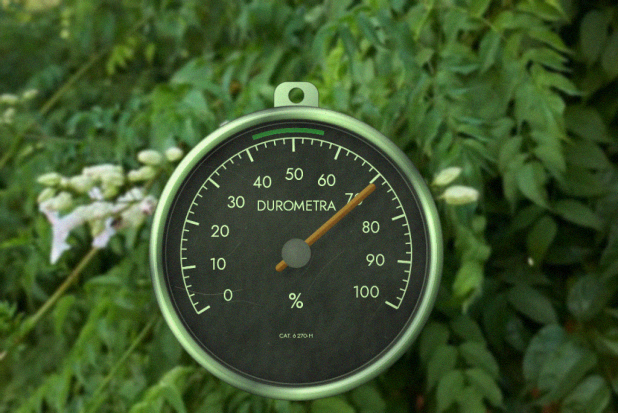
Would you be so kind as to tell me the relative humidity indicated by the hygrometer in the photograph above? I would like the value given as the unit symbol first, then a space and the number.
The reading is % 71
